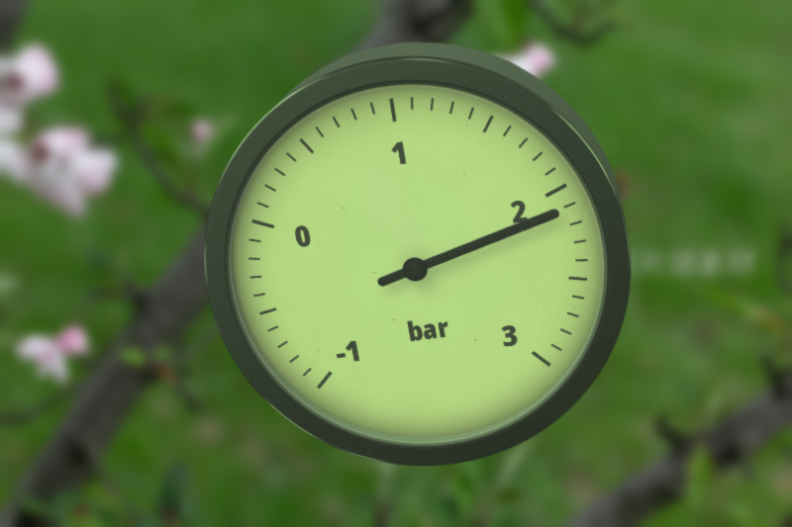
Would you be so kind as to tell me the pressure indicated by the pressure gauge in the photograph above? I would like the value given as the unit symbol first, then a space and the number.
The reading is bar 2.1
